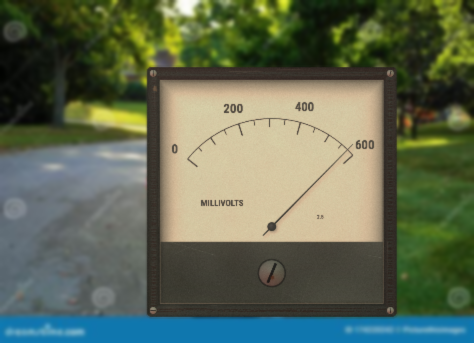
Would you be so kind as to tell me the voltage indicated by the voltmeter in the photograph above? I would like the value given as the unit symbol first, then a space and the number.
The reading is mV 575
